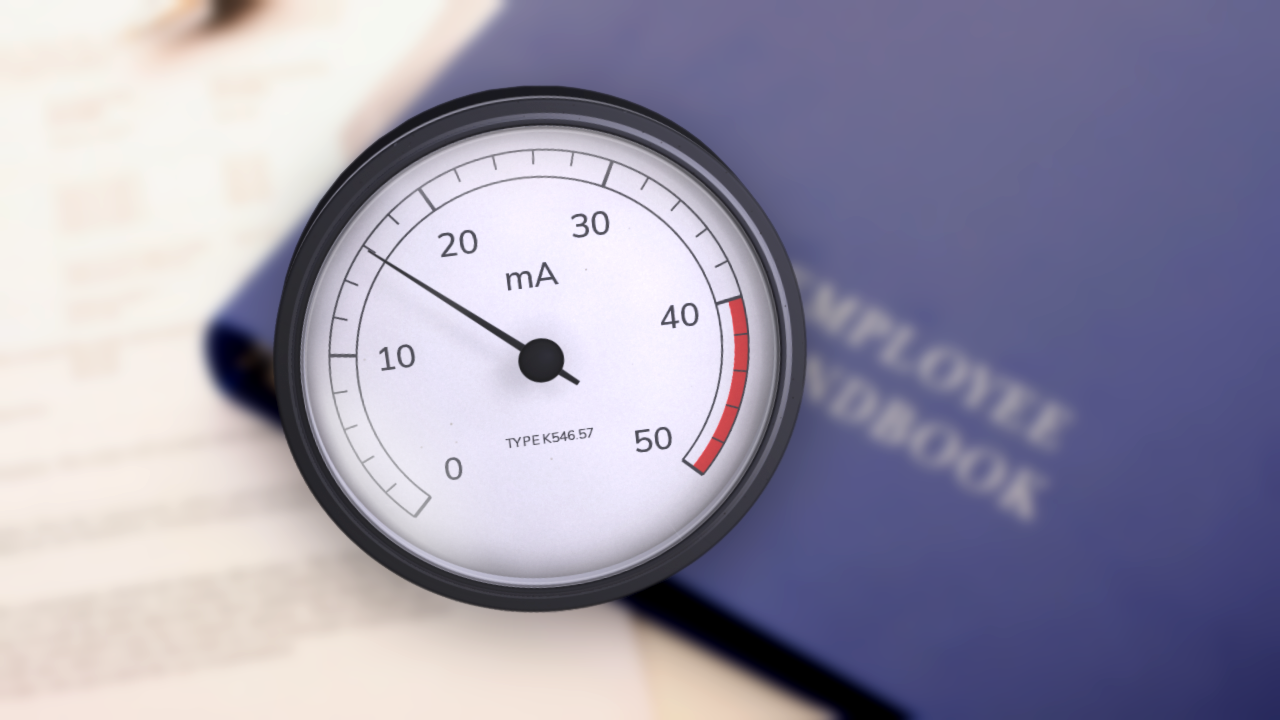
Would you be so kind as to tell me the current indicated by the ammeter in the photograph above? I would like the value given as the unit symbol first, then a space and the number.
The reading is mA 16
